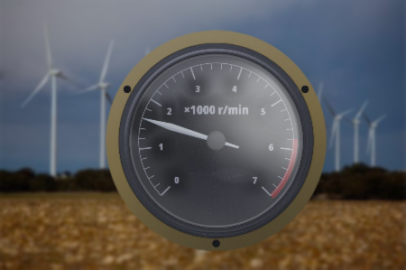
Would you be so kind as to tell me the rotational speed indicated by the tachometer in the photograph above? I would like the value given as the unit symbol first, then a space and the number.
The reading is rpm 1600
